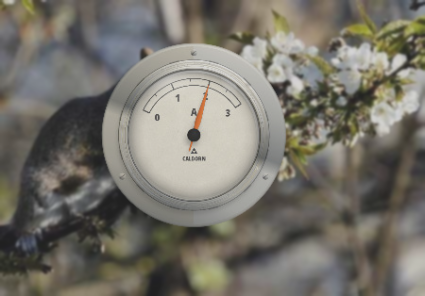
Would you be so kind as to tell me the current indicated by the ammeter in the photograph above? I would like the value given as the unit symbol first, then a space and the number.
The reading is A 2
